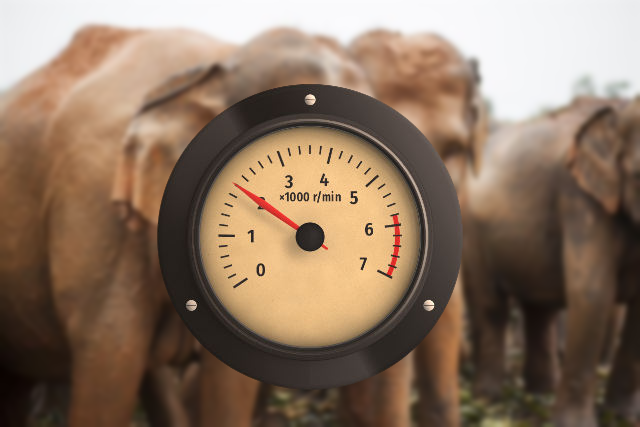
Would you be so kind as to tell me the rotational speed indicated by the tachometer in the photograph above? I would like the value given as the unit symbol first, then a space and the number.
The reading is rpm 2000
